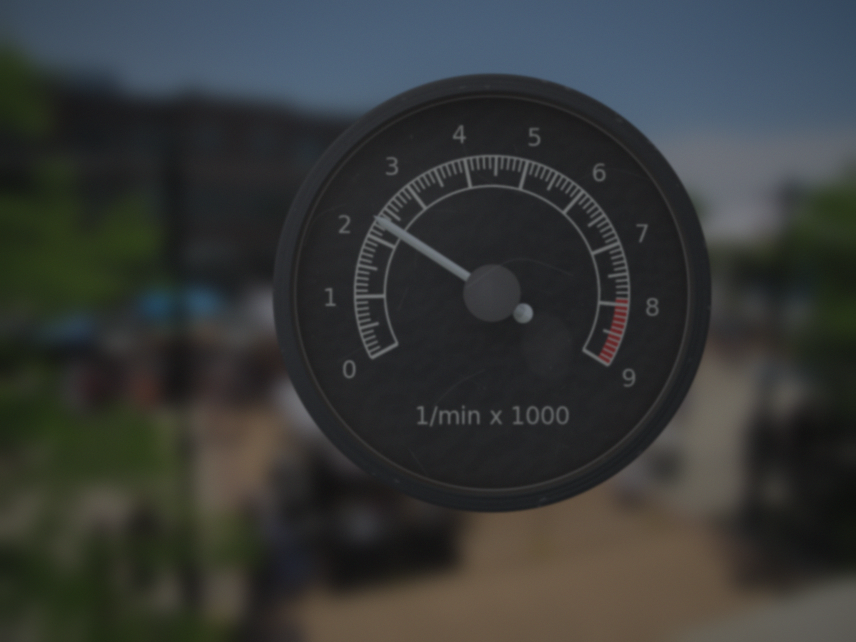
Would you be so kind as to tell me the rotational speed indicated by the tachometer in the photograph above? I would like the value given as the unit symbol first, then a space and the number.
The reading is rpm 2300
